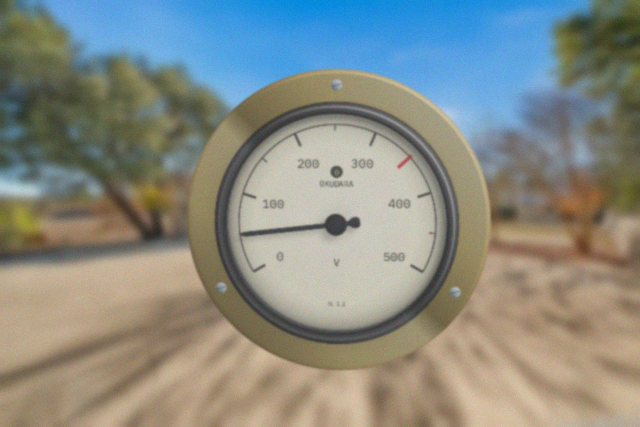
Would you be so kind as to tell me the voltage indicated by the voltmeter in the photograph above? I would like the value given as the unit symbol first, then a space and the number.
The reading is V 50
